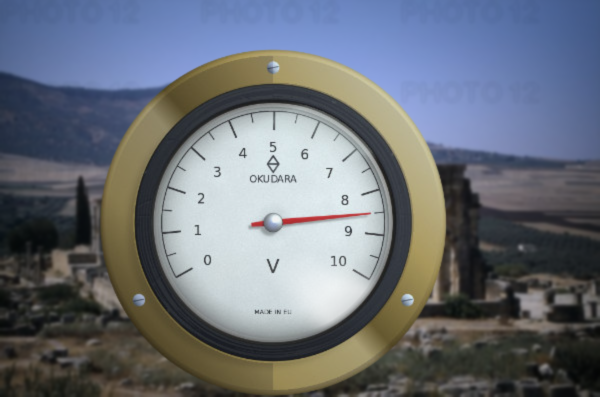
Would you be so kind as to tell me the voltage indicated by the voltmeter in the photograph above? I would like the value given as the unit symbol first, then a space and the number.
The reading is V 8.5
